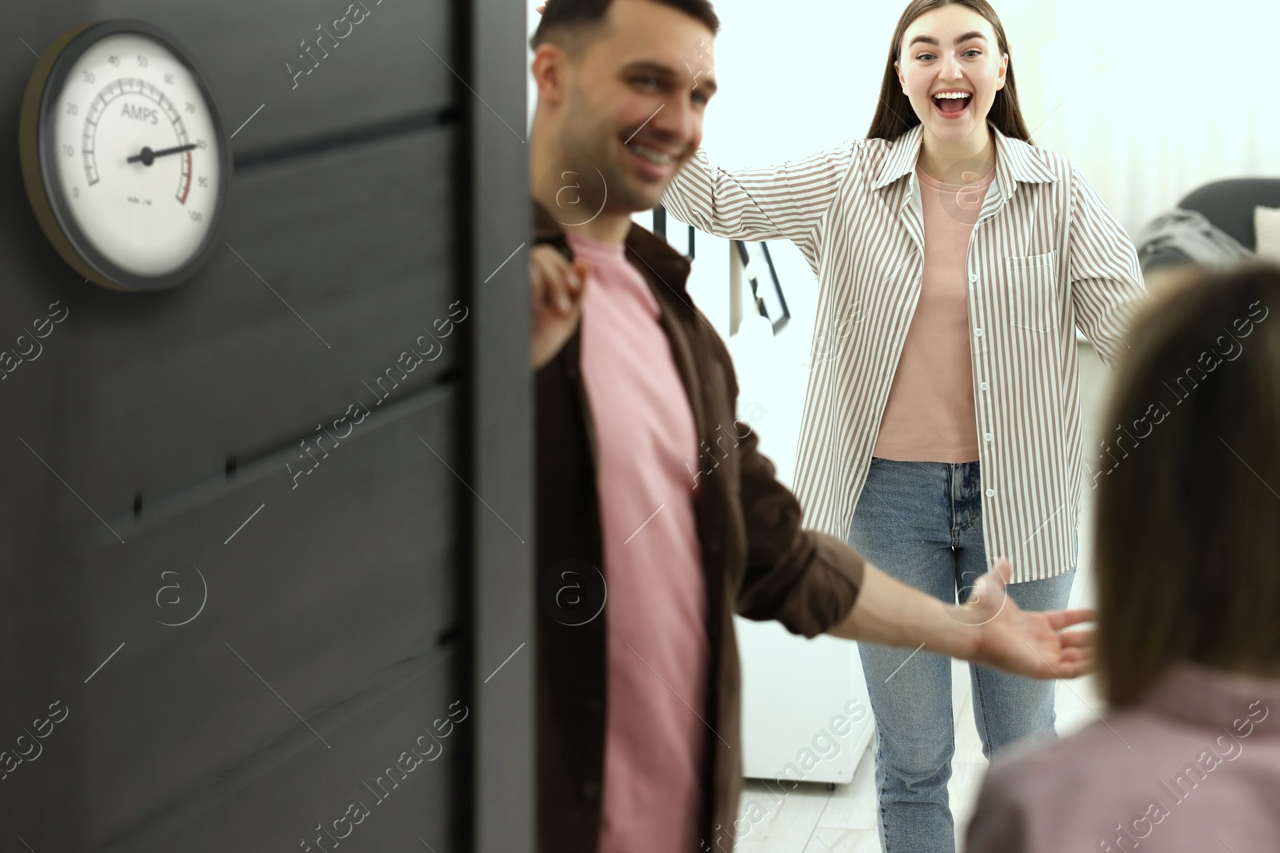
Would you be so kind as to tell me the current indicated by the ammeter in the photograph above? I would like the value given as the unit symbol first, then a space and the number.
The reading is A 80
